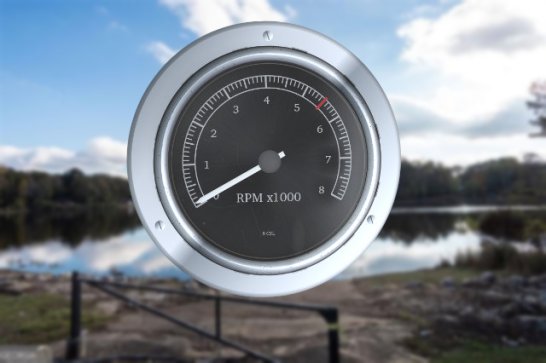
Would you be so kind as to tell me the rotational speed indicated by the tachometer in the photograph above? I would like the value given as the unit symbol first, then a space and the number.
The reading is rpm 100
